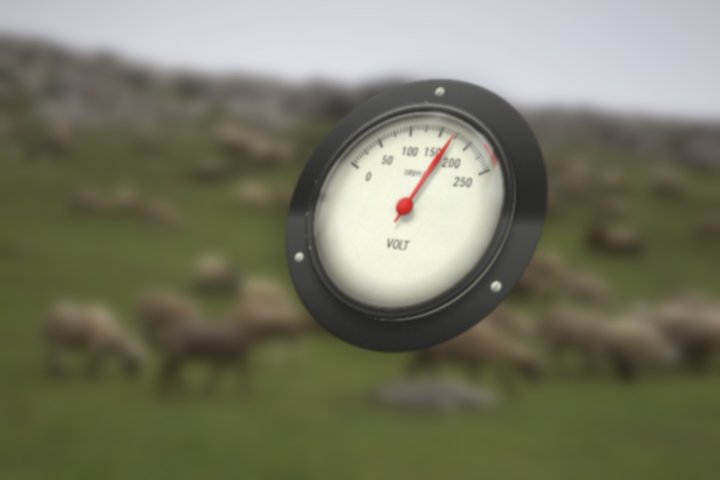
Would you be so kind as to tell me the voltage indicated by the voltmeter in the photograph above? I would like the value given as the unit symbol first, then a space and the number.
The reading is V 175
